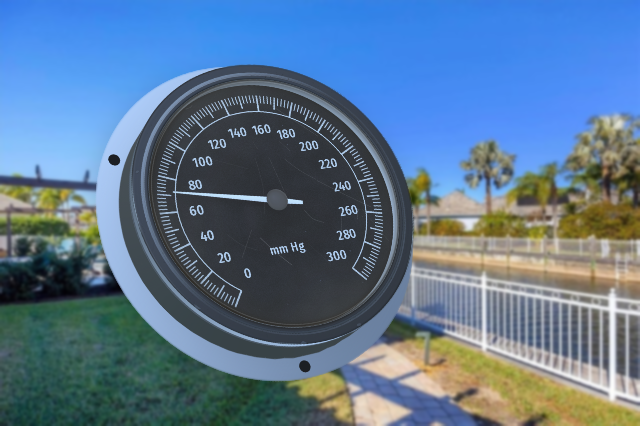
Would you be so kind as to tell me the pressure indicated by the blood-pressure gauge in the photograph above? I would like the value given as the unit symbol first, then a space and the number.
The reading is mmHg 70
